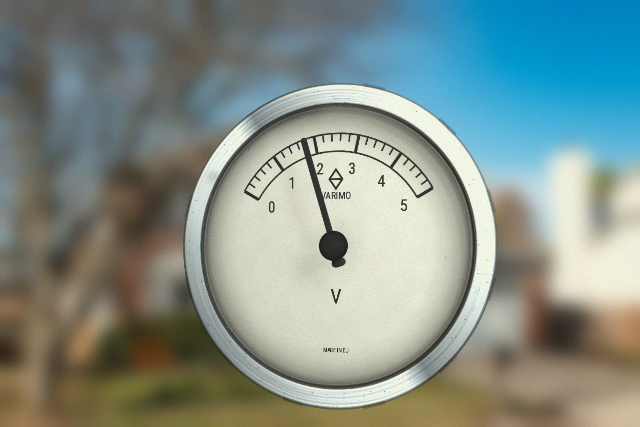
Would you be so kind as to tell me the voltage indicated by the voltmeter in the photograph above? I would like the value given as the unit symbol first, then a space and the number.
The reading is V 1.8
